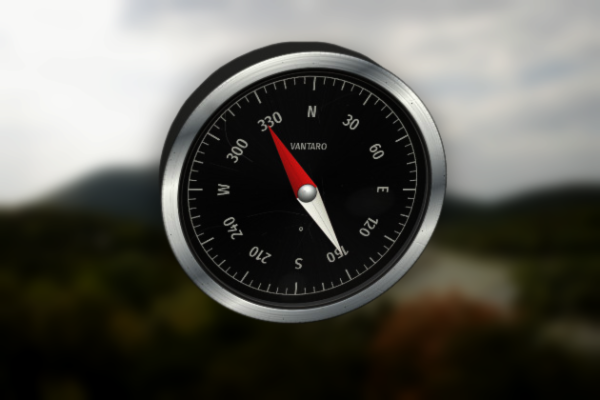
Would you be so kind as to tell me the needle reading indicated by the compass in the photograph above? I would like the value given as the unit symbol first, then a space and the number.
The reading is ° 327.5
